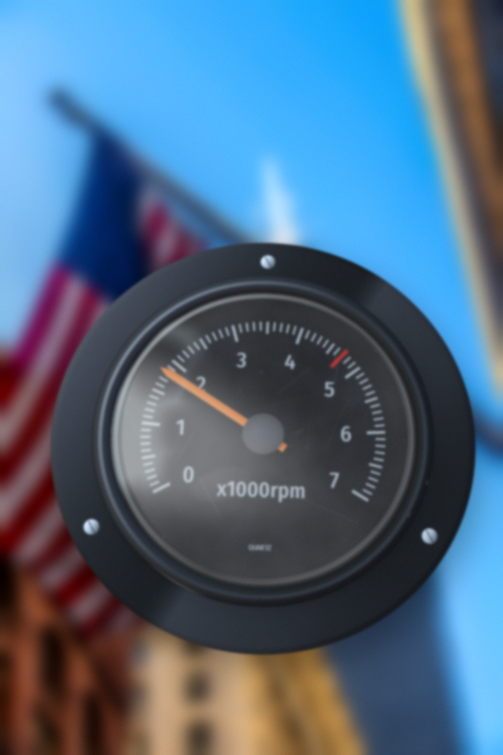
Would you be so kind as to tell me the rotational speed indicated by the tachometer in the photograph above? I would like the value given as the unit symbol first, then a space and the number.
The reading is rpm 1800
